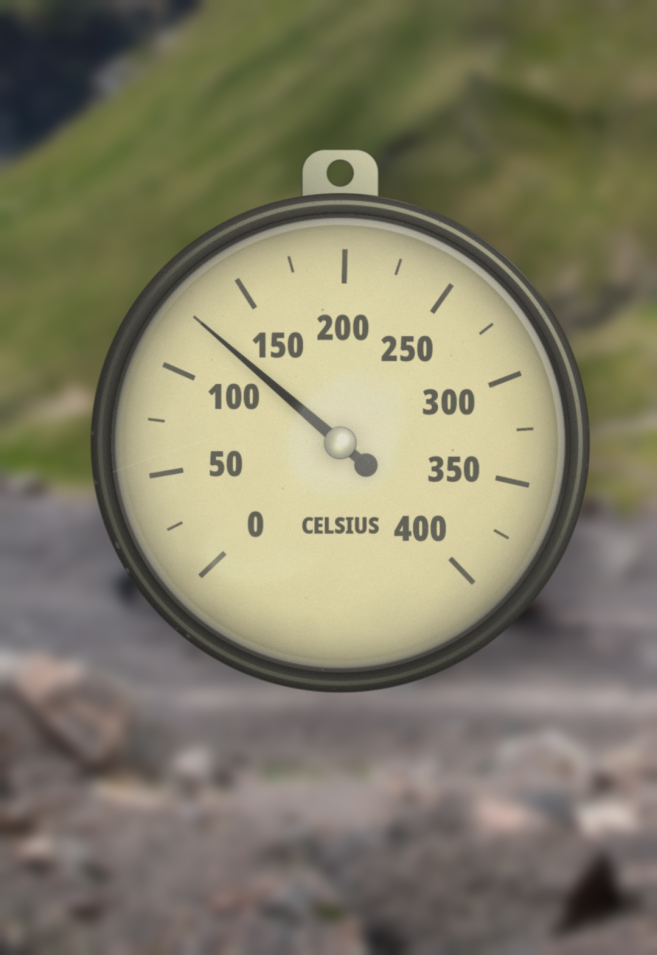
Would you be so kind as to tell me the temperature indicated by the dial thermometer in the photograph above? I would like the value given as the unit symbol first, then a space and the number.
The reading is °C 125
